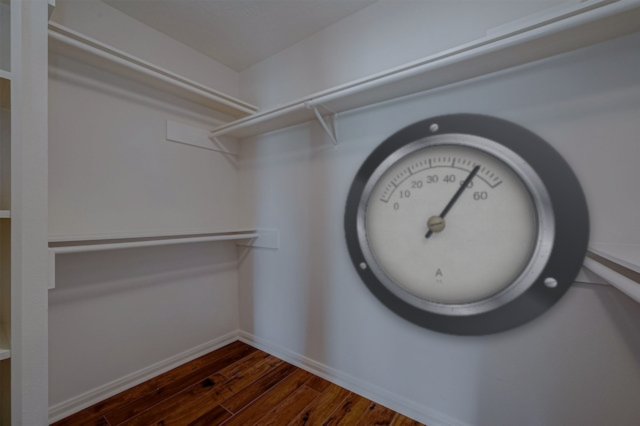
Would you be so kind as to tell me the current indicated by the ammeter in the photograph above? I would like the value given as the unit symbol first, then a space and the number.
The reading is A 50
